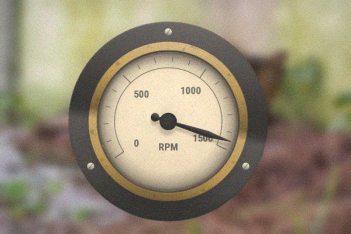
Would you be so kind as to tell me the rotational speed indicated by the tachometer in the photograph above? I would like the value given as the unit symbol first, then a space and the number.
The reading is rpm 1450
